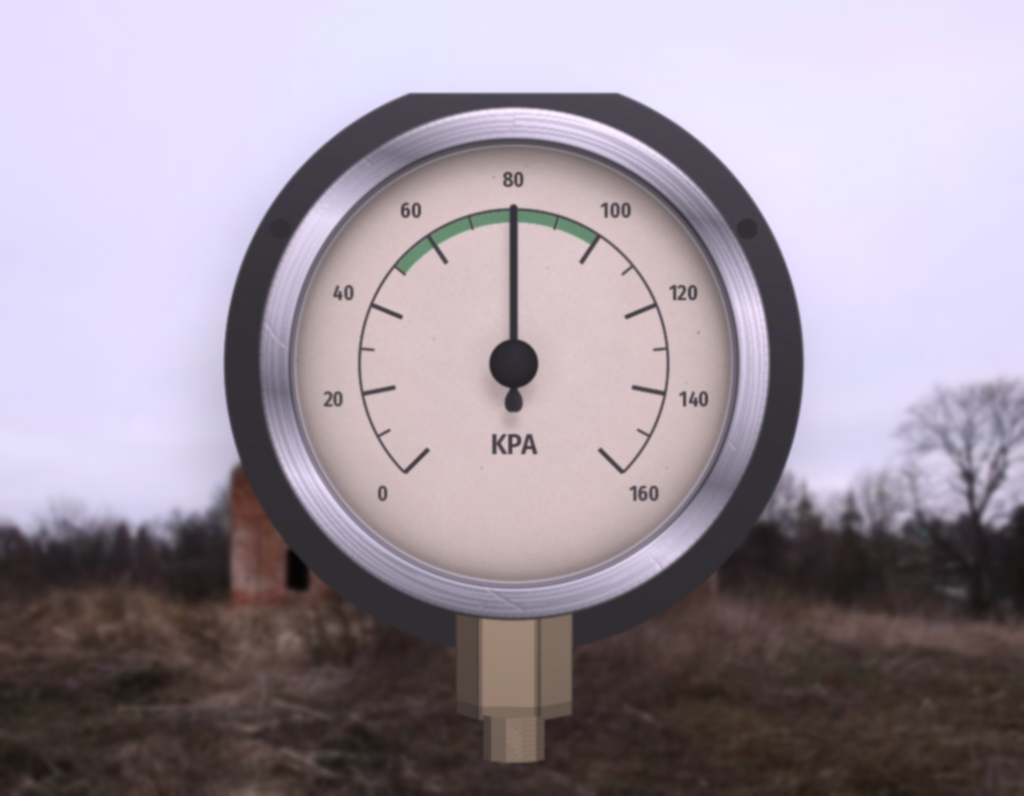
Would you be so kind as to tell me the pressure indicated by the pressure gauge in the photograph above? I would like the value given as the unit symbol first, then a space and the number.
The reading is kPa 80
